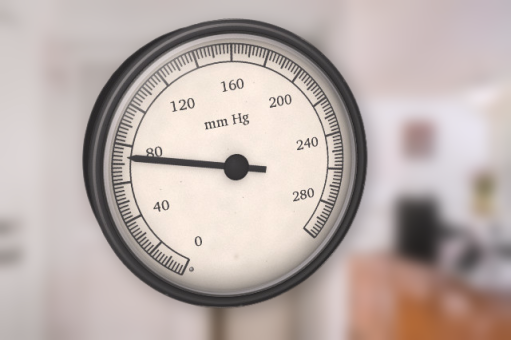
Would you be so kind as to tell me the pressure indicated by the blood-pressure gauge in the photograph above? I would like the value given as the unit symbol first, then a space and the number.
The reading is mmHg 74
